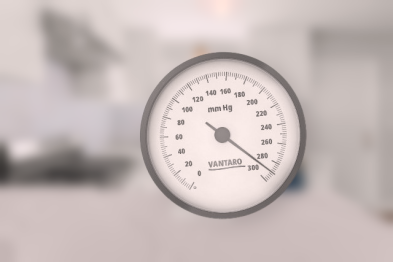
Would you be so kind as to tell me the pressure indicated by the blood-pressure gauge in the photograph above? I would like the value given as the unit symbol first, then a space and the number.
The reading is mmHg 290
